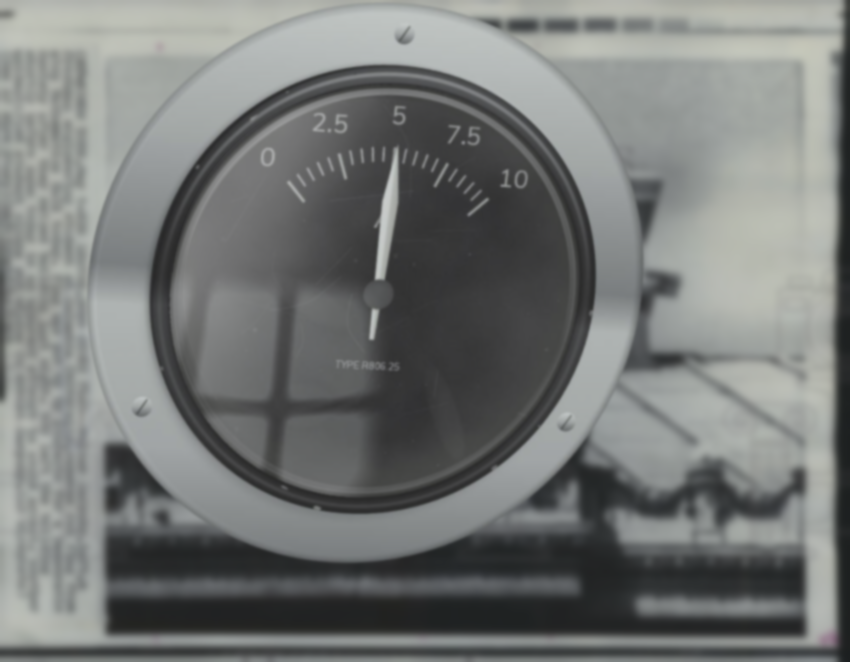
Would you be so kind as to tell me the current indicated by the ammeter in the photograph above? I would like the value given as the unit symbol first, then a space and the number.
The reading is A 5
